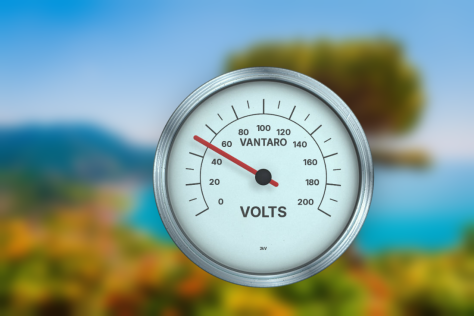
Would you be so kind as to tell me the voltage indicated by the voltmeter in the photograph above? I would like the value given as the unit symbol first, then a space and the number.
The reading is V 50
